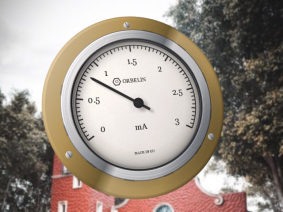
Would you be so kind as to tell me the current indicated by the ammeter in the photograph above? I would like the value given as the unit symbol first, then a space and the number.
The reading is mA 0.8
